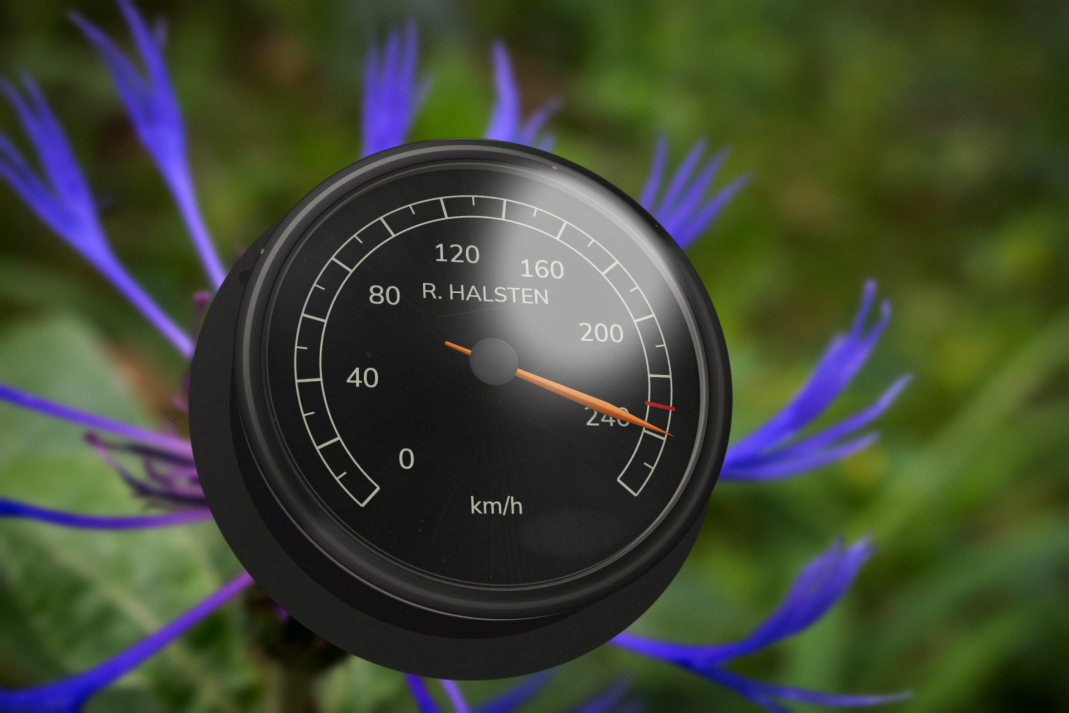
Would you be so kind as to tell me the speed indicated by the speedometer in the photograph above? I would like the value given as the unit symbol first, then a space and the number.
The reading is km/h 240
